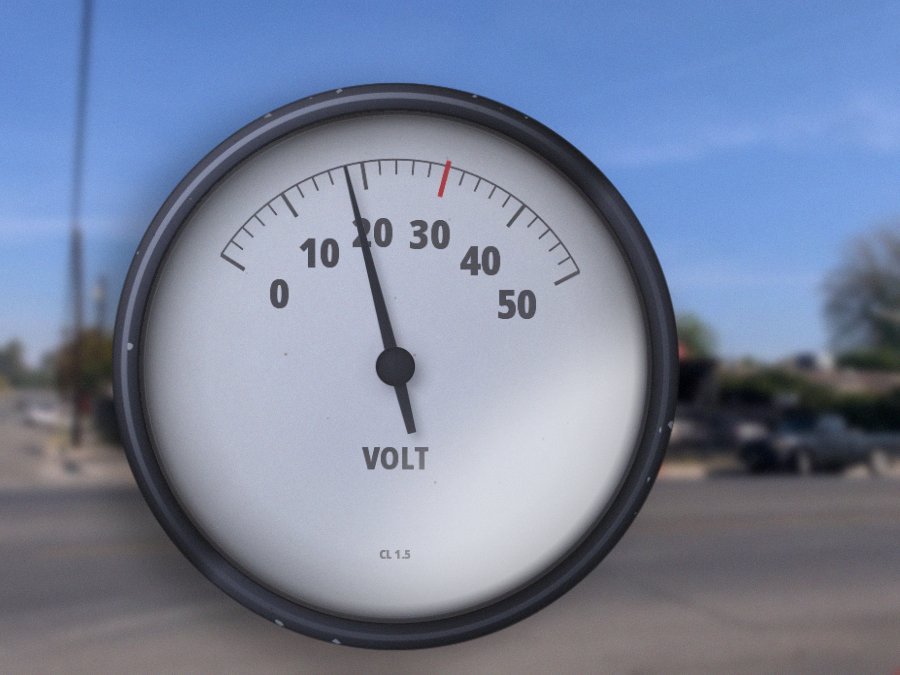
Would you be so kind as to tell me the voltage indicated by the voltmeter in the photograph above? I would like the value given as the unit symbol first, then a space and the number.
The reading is V 18
